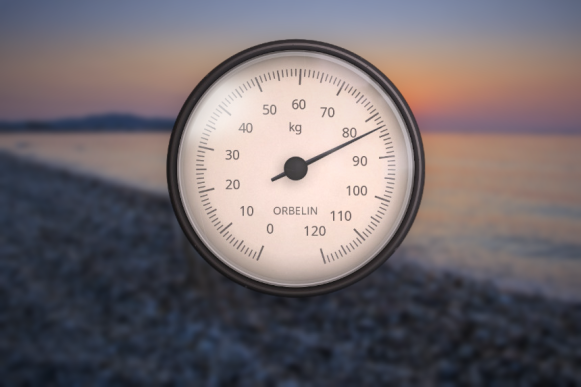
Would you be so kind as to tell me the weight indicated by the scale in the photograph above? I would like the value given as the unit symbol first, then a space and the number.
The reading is kg 83
